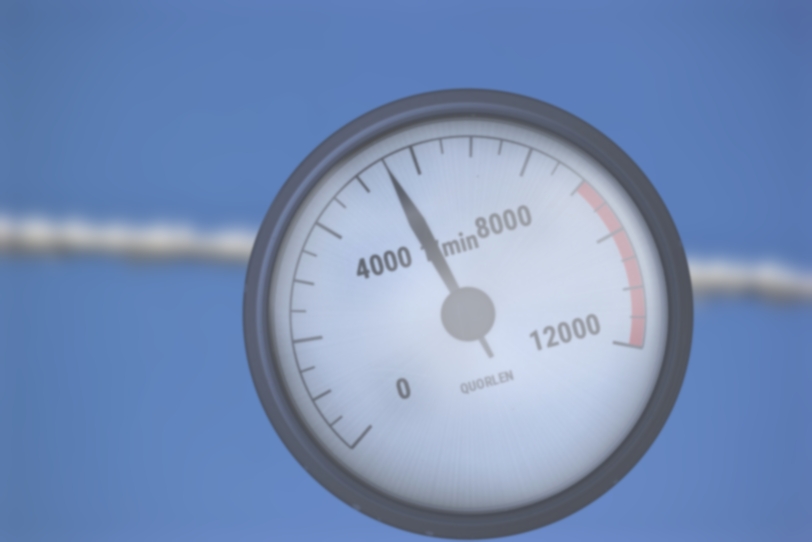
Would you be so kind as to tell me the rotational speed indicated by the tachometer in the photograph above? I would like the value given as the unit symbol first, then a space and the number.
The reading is rpm 5500
